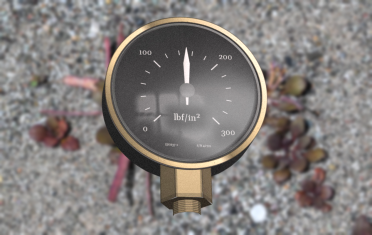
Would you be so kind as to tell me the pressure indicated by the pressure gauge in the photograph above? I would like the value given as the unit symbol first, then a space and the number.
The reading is psi 150
